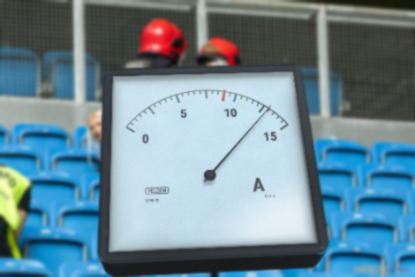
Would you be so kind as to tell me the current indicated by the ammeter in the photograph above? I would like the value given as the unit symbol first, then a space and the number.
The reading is A 13
